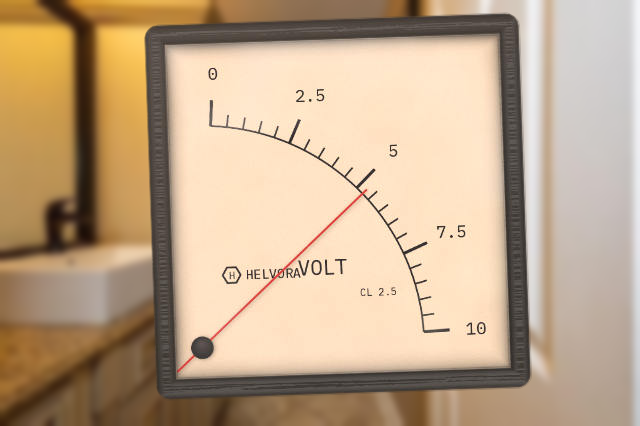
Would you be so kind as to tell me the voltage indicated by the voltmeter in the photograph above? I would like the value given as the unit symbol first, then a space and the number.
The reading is V 5.25
